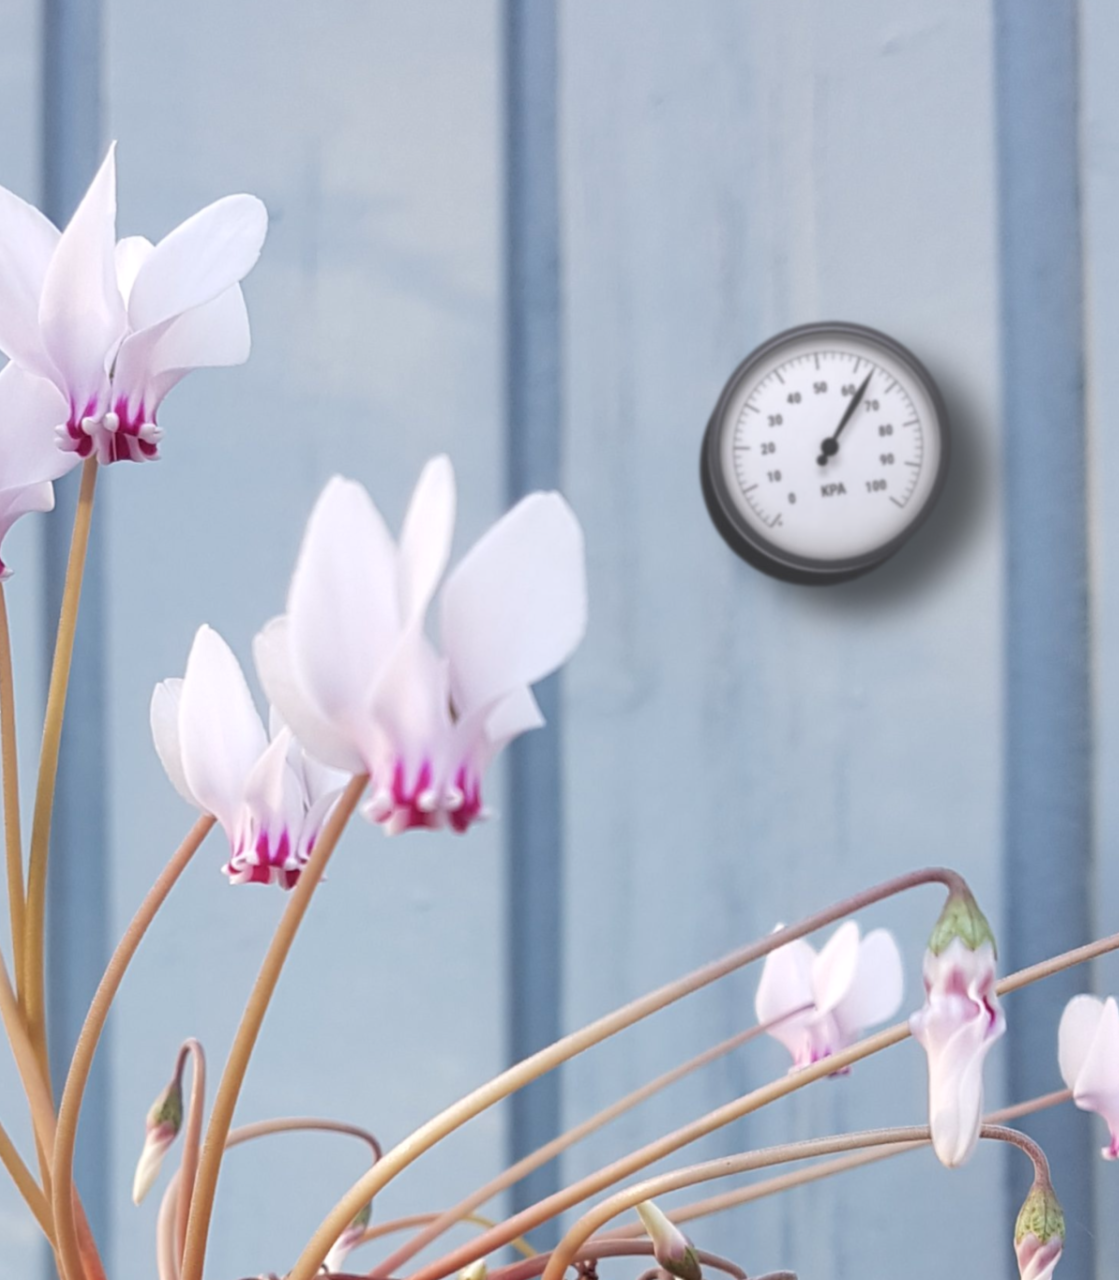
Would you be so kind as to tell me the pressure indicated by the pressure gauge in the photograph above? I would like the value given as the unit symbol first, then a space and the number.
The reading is kPa 64
